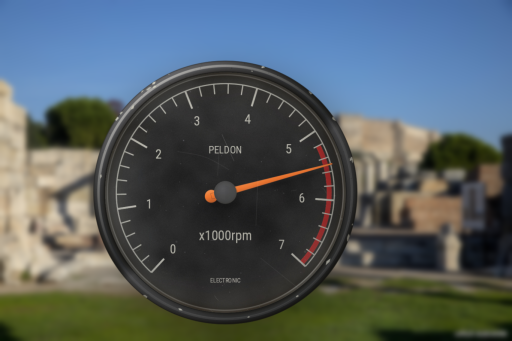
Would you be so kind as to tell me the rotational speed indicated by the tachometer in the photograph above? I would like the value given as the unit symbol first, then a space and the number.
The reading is rpm 5500
